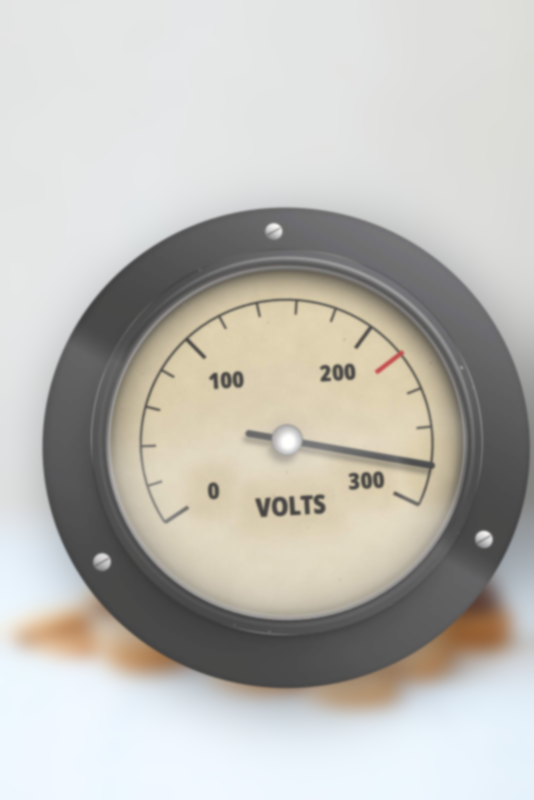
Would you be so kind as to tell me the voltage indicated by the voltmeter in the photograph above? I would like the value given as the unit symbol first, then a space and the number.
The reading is V 280
